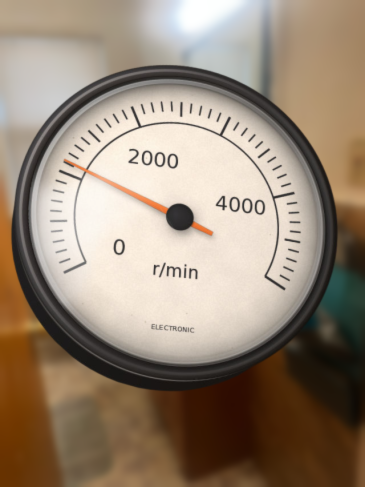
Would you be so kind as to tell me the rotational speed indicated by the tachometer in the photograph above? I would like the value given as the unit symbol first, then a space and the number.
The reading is rpm 1100
